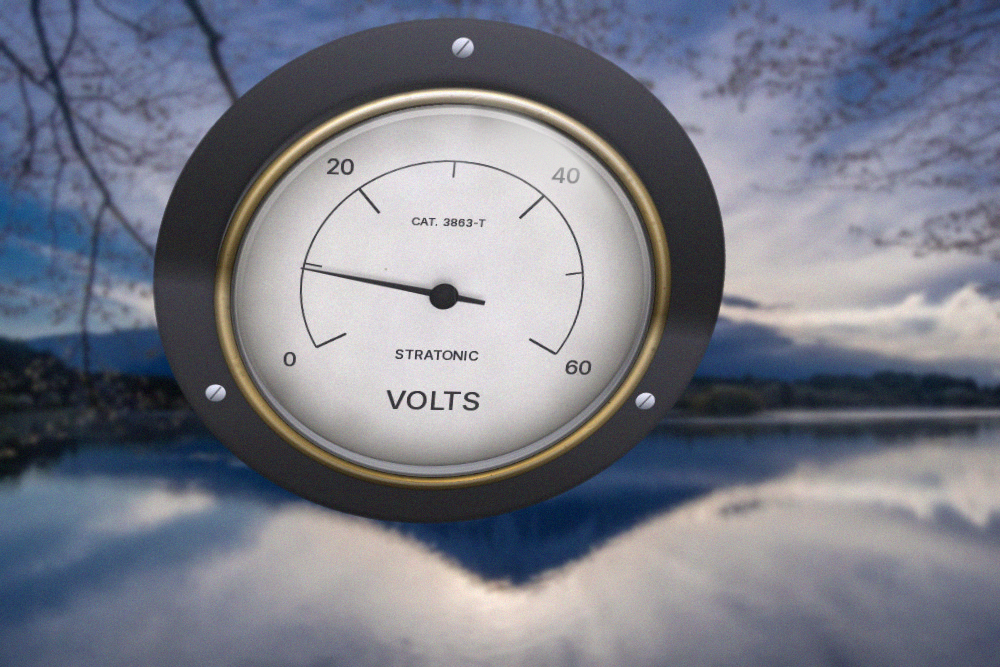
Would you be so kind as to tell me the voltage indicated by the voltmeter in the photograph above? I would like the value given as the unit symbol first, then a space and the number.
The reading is V 10
